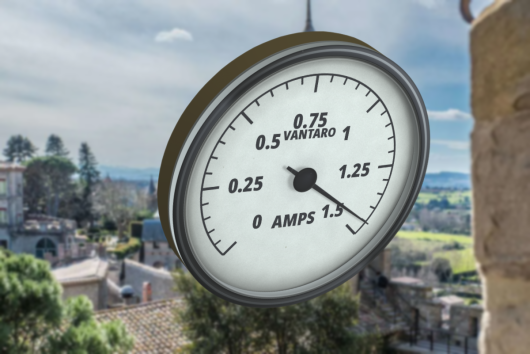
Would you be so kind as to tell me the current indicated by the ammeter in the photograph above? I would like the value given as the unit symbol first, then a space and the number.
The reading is A 1.45
